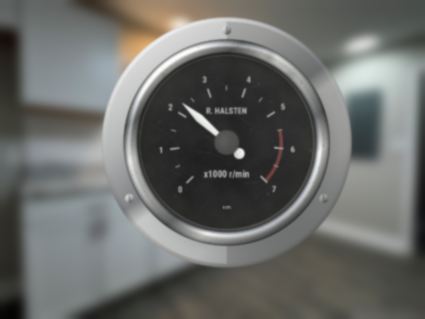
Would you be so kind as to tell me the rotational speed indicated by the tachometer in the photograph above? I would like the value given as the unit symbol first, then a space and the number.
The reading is rpm 2250
